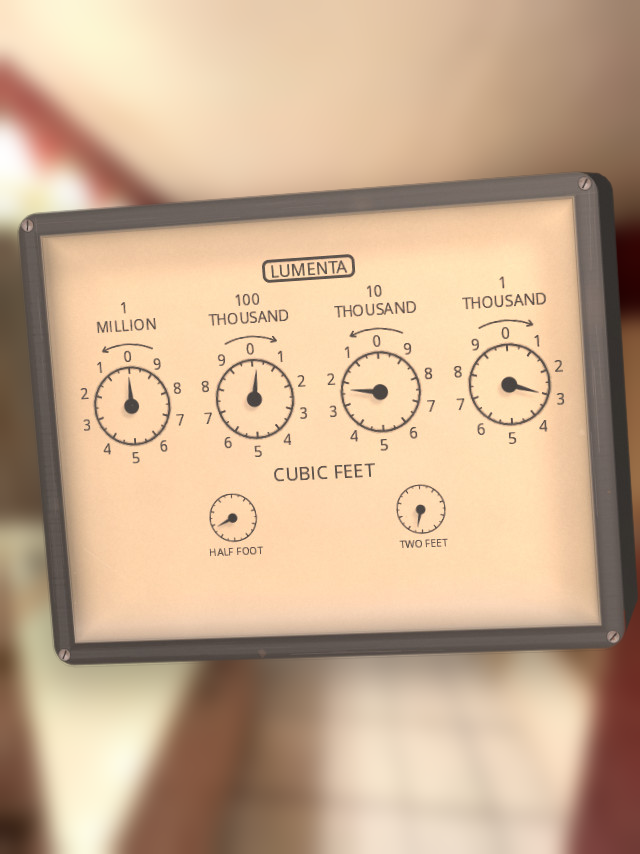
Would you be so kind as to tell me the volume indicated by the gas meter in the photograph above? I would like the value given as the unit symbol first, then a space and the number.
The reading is ft³ 2300
